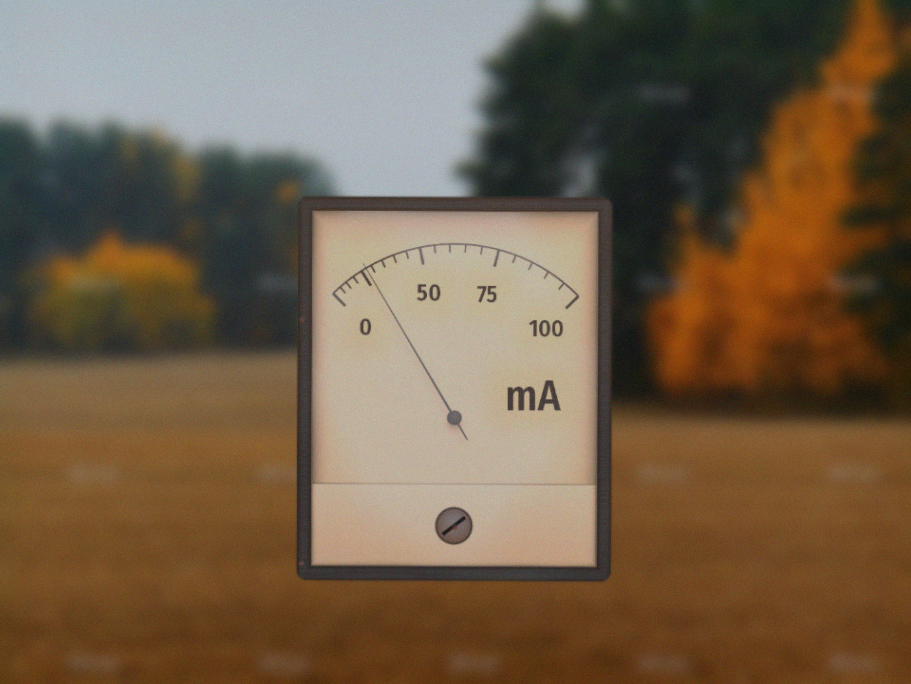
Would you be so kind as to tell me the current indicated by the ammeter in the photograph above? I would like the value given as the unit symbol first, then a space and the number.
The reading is mA 27.5
